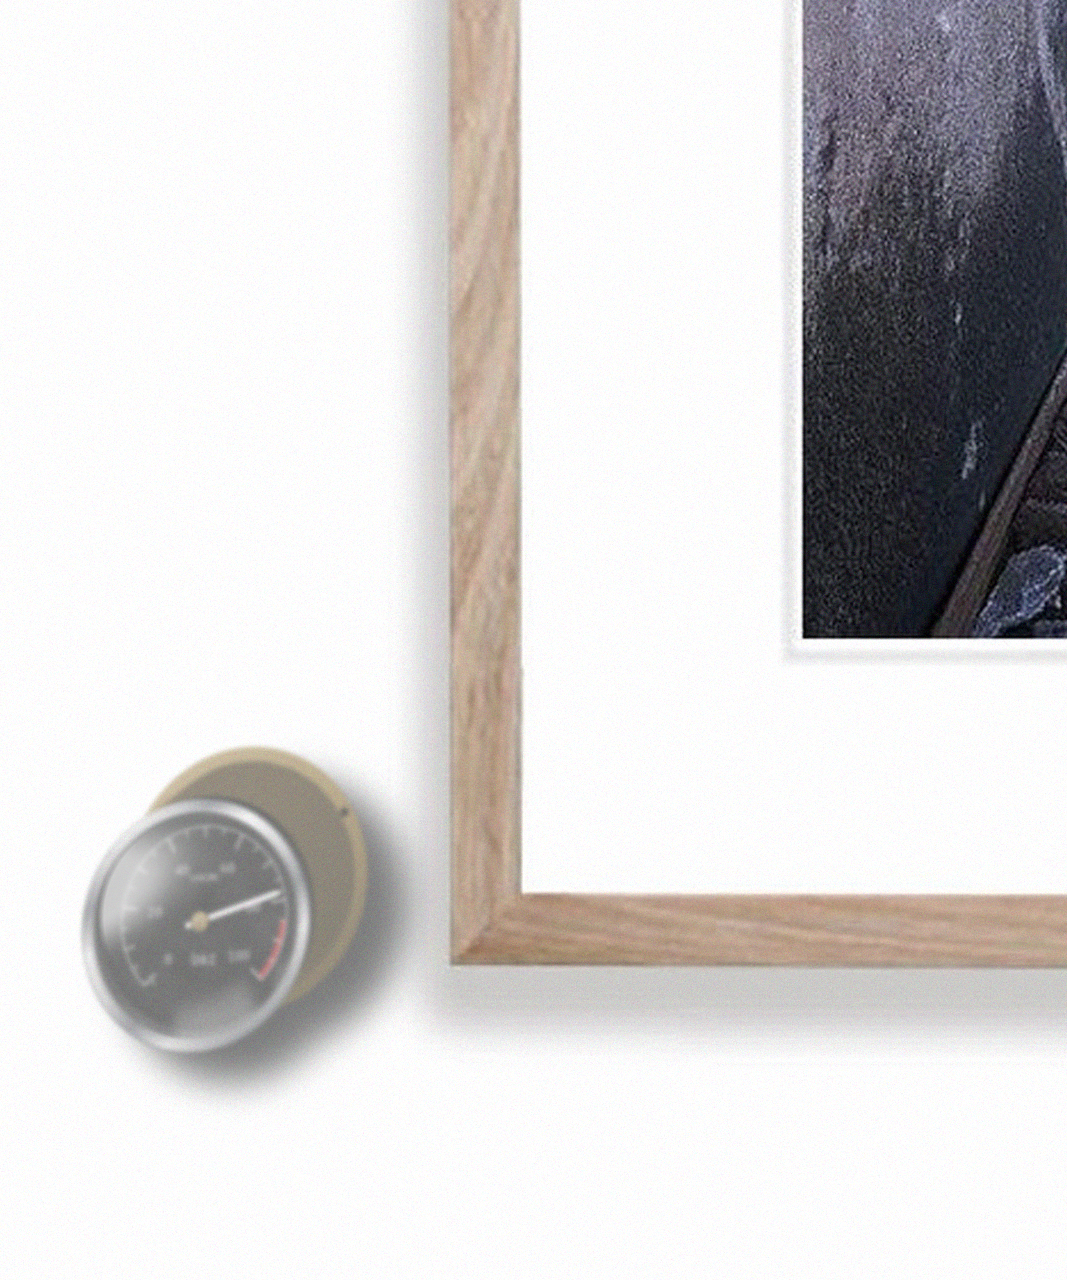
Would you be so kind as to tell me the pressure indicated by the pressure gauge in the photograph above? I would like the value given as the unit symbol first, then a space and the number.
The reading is bar 77.5
